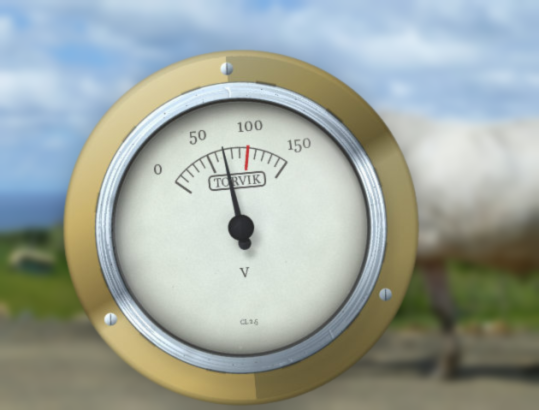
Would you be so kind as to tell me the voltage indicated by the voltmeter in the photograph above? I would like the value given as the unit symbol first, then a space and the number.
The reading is V 70
